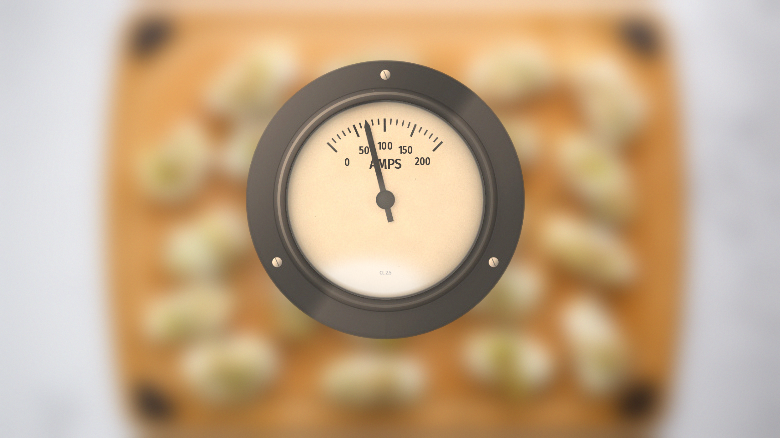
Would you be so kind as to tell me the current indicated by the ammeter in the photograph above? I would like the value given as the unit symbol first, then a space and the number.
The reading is A 70
